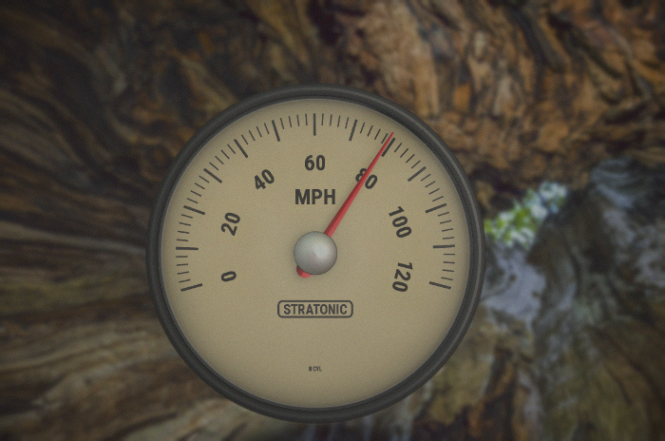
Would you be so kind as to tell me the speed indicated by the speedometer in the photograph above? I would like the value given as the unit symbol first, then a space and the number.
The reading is mph 79
